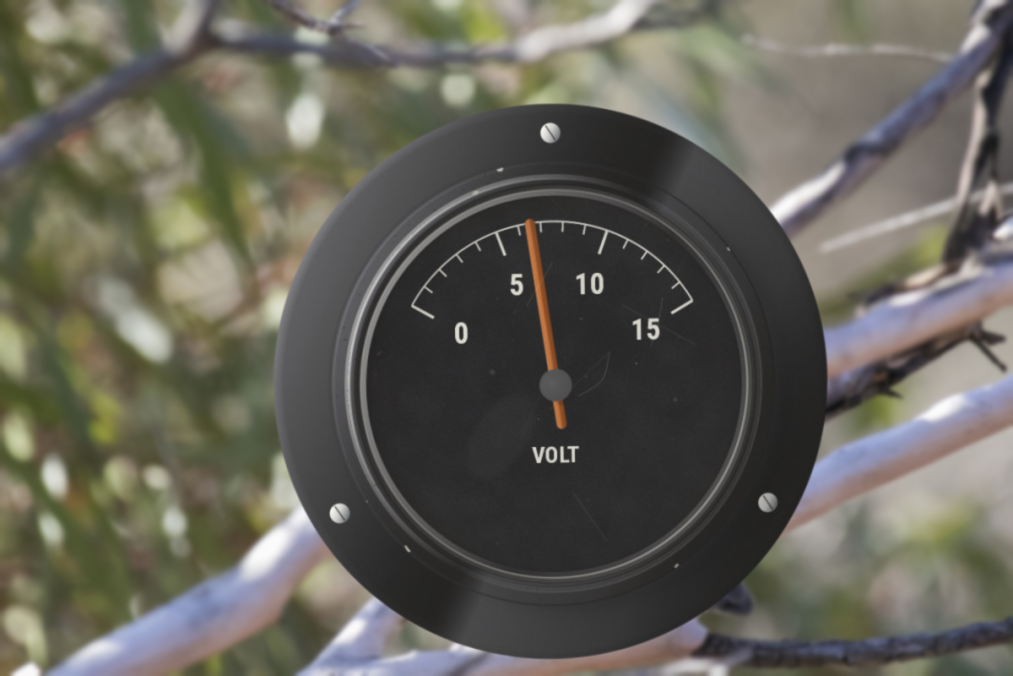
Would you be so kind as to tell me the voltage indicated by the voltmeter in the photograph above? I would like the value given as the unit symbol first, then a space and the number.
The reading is V 6.5
